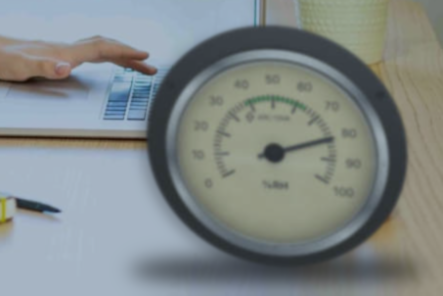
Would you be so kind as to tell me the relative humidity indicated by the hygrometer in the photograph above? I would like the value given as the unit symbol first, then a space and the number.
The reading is % 80
